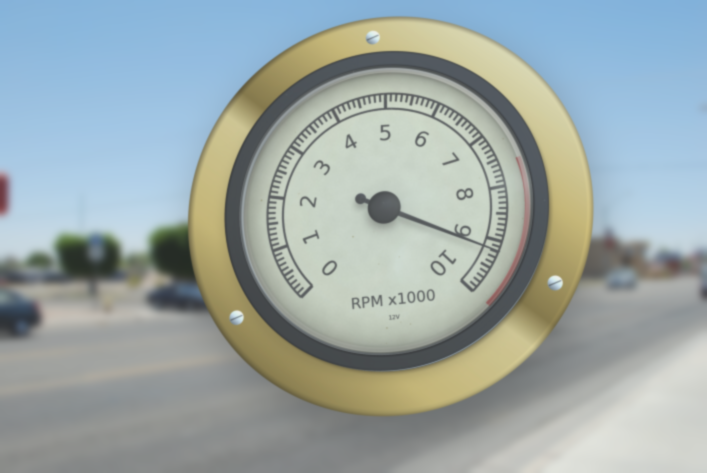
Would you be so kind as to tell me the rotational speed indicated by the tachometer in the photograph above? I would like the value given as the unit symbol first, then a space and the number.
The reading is rpm 9200
